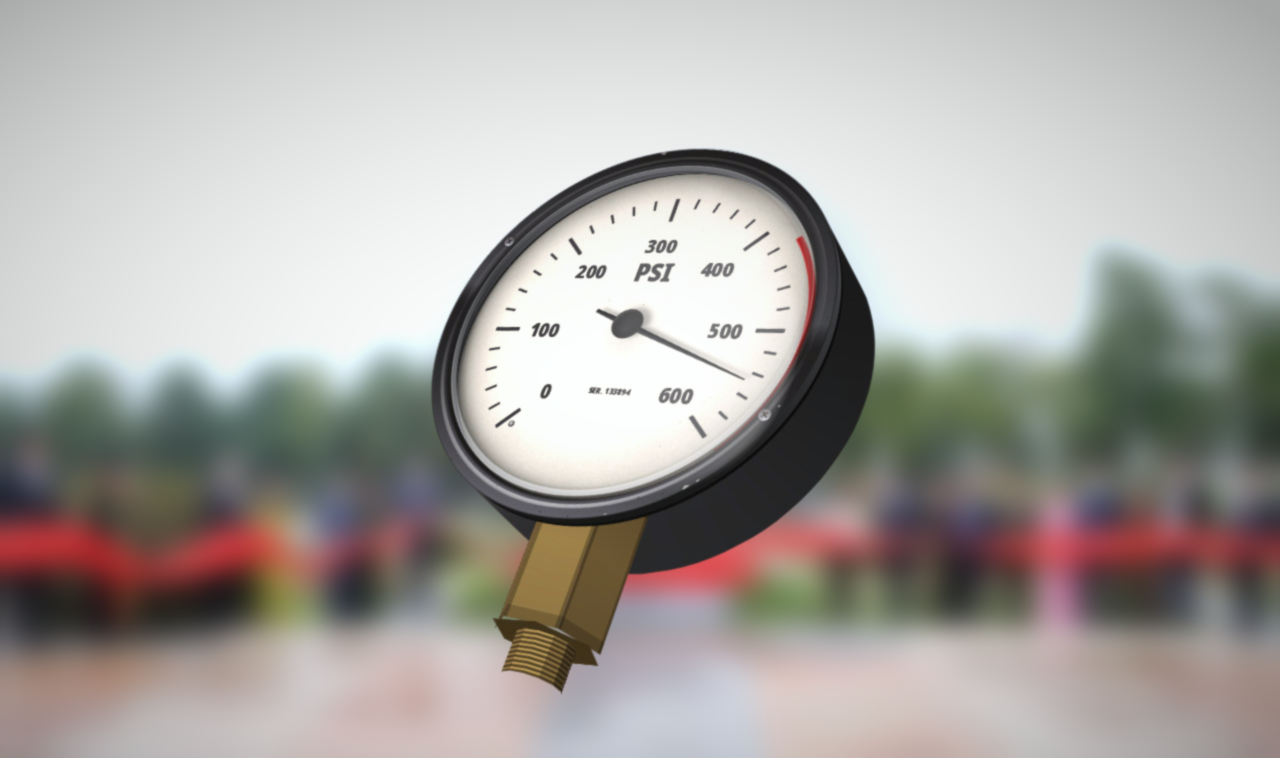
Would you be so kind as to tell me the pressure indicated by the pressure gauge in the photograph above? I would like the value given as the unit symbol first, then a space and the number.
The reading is psi 550
